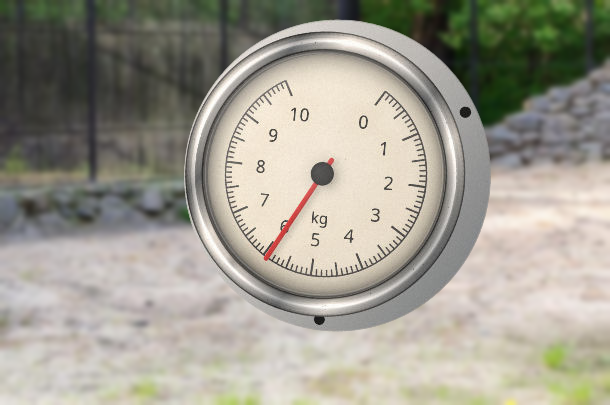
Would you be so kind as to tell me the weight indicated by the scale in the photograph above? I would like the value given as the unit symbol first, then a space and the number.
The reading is kg 5.9
